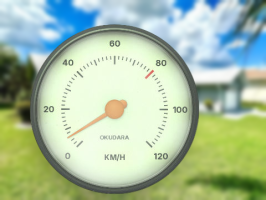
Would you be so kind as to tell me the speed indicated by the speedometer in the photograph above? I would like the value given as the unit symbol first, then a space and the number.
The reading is km/h 6
